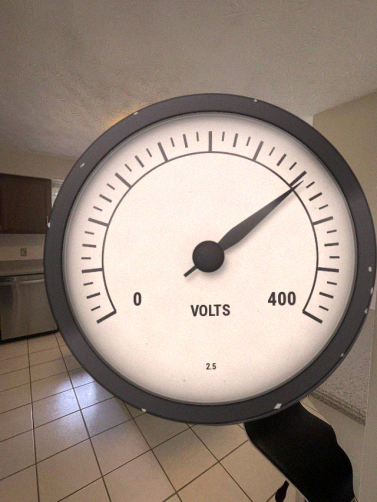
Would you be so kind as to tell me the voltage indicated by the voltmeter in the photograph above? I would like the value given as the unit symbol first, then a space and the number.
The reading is V 285
